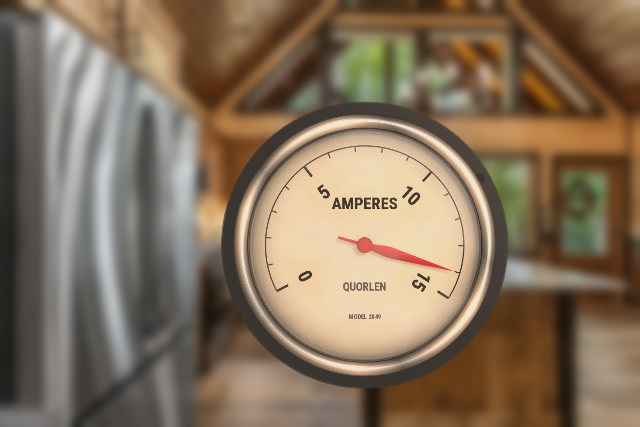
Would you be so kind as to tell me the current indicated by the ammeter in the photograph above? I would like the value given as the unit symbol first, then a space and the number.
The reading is A 14
